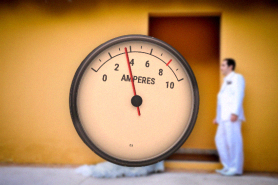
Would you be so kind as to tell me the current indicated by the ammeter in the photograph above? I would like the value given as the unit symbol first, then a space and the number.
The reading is A 3.5
